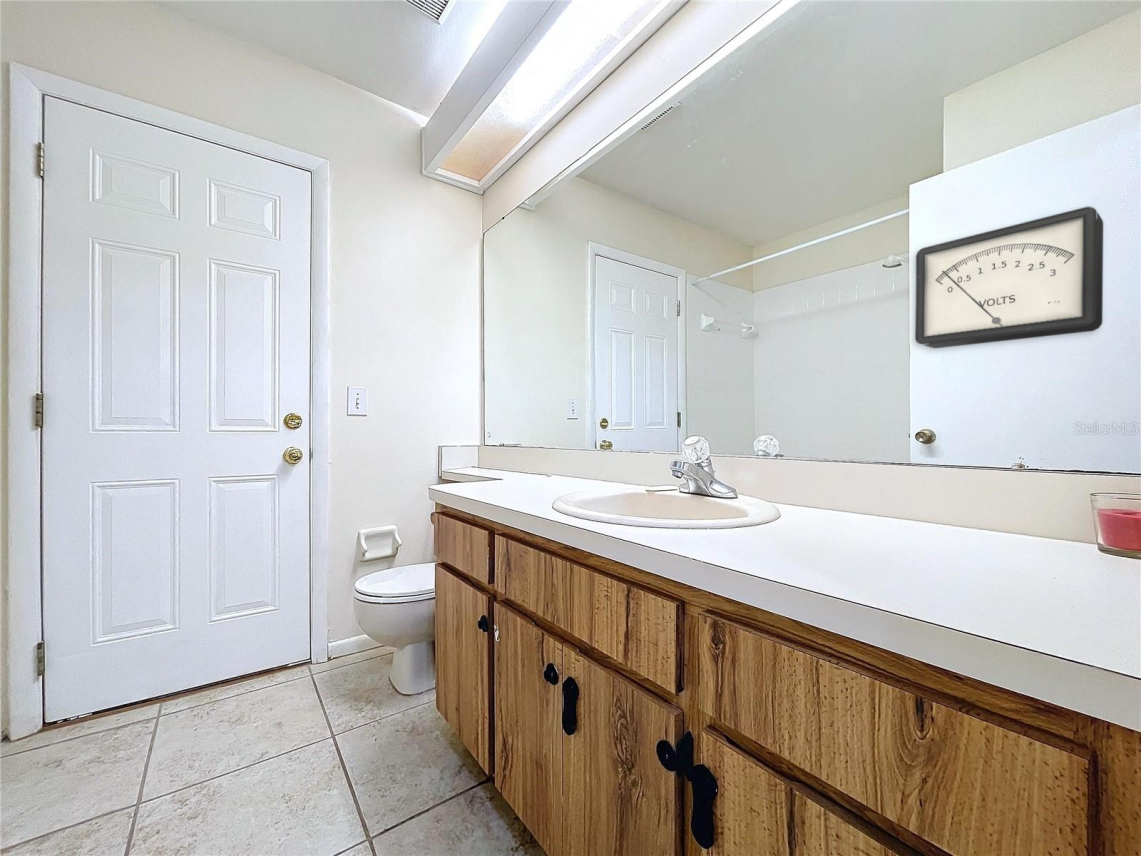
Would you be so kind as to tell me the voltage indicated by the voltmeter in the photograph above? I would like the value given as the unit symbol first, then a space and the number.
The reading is V 0.25
